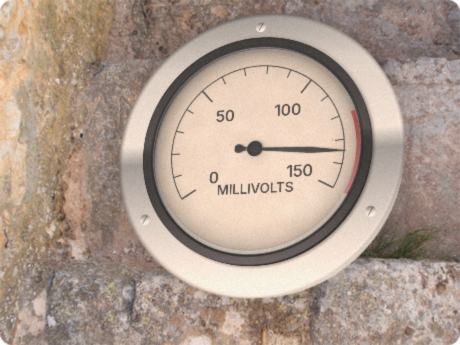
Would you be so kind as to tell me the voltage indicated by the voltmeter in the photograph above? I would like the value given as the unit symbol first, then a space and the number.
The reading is mV 135
